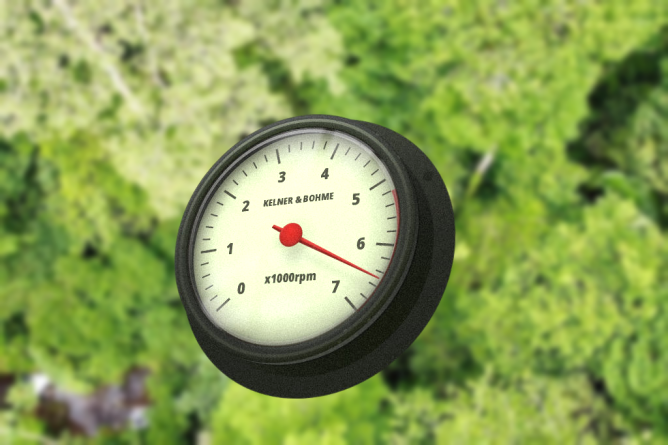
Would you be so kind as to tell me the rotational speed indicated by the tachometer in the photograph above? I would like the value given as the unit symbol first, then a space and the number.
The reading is rpm 6500
